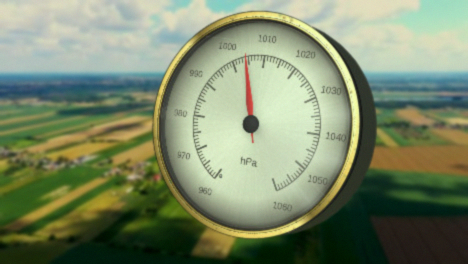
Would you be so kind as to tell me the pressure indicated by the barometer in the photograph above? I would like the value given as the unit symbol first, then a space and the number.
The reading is hPa 1005
